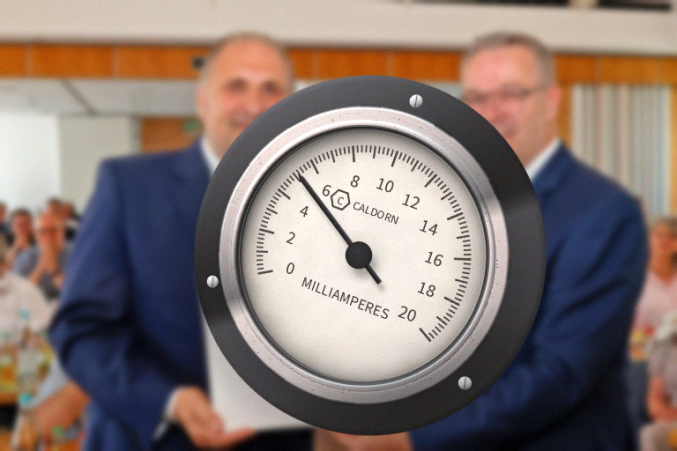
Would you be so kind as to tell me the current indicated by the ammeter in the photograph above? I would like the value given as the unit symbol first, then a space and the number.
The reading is mA 5.2
